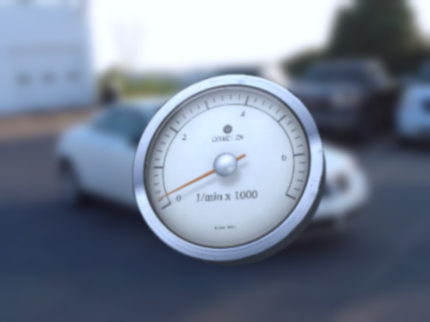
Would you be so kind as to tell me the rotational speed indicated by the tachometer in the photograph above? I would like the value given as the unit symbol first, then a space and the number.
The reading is rpm 200
